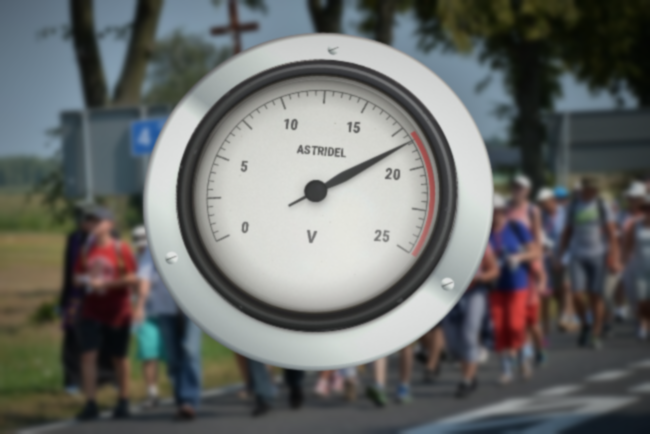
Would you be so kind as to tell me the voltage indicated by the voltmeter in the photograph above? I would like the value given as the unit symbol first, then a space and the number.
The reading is V 18.5
